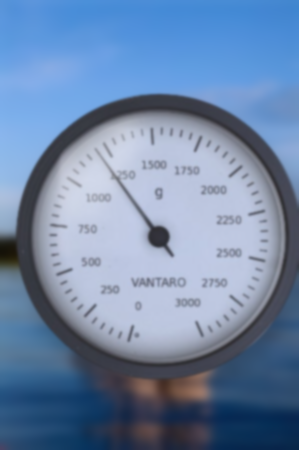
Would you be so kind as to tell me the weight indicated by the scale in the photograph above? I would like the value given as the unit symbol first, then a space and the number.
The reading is g 1200
